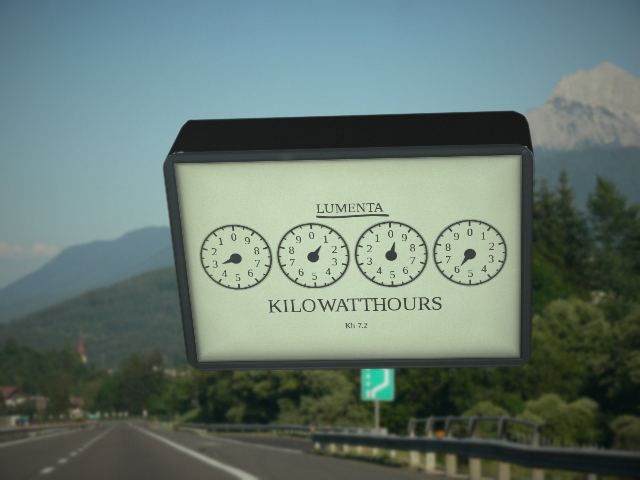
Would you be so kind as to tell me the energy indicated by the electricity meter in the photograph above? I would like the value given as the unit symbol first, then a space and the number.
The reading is kWh 3096
